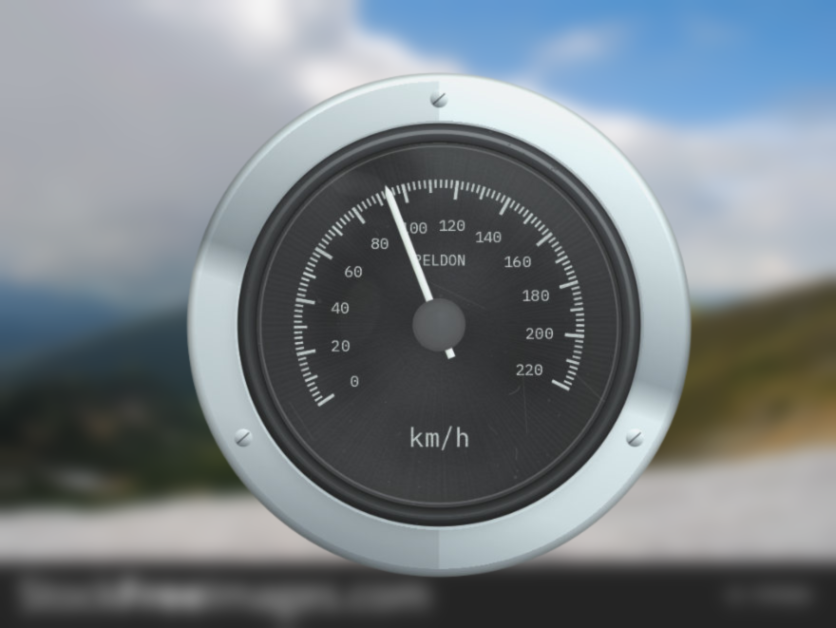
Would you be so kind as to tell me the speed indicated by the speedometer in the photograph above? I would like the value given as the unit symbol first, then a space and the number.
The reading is km/h 94
